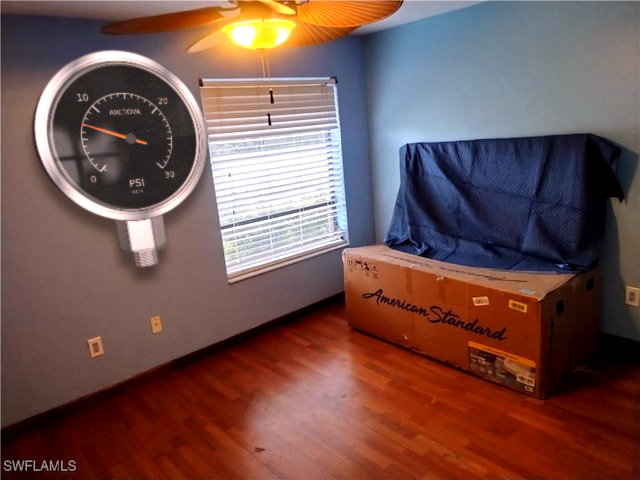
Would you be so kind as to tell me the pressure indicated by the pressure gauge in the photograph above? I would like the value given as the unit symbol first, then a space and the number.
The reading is psi 7
